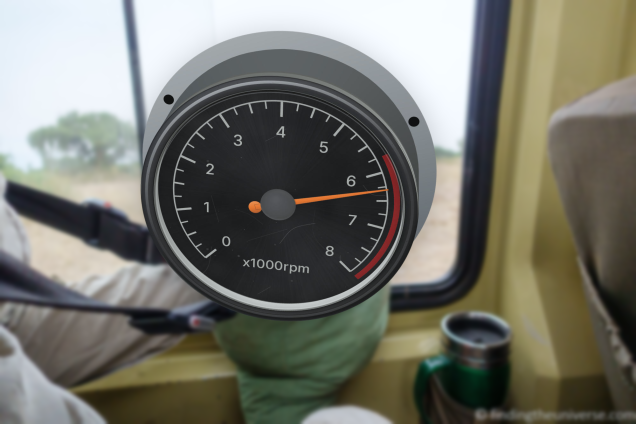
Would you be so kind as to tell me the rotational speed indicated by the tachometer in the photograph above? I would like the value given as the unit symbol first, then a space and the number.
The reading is rpm 6250
